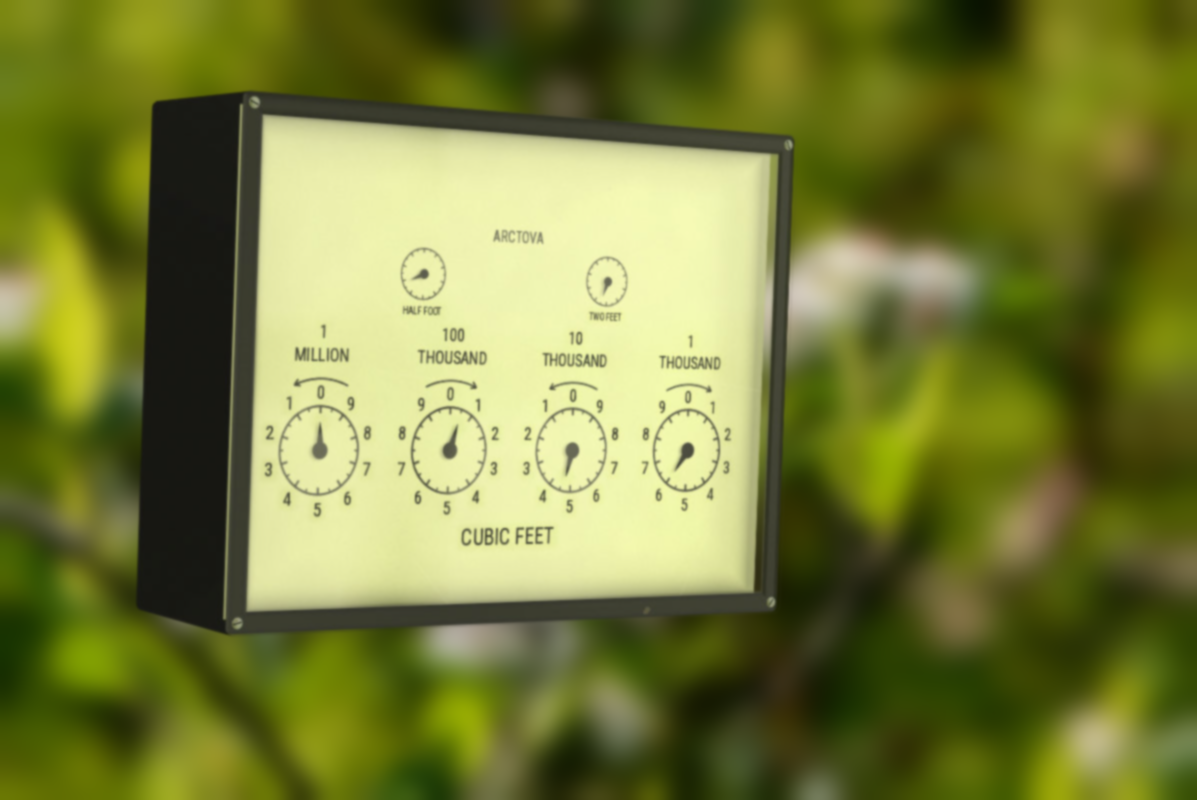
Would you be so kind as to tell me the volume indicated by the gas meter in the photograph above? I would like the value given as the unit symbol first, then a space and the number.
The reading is ft³ 4600
